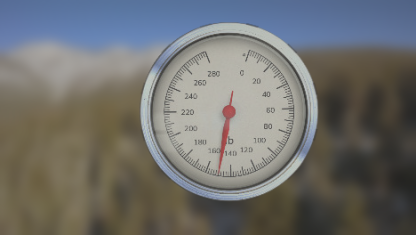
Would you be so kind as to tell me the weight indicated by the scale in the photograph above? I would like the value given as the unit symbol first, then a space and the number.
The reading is lb 150
